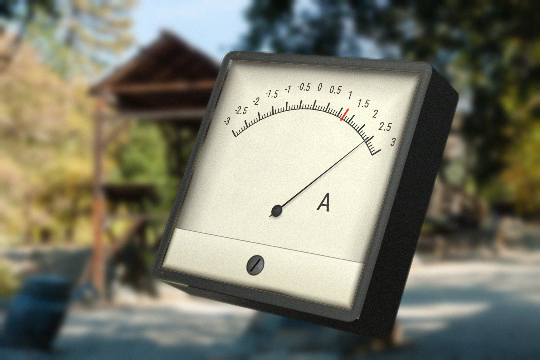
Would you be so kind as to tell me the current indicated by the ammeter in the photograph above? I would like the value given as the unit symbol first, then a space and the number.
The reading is A 2.5
